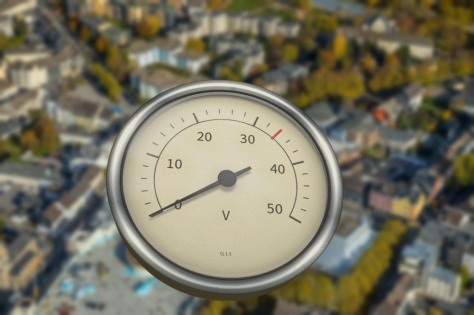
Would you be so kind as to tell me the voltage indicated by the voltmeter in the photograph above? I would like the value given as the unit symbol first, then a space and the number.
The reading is V 0
